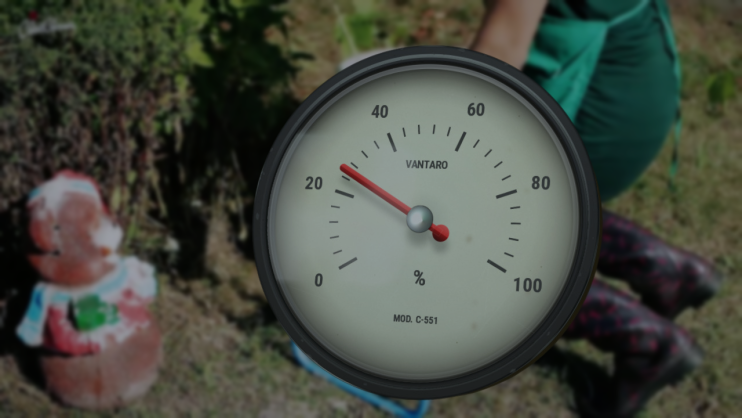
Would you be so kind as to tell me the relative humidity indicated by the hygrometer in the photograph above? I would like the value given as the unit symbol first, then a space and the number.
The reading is % 26
